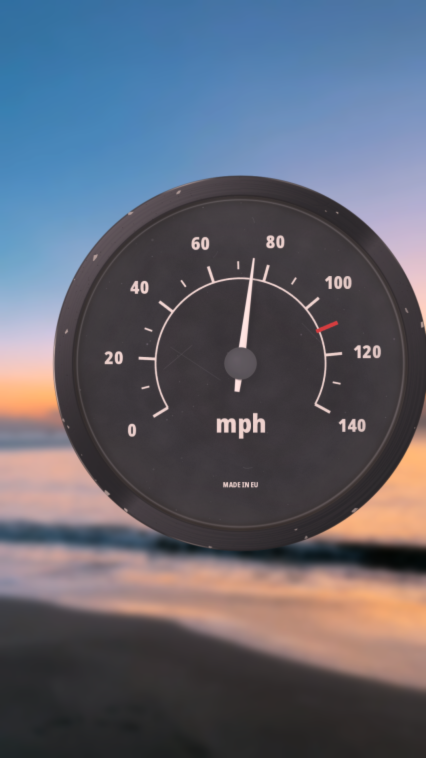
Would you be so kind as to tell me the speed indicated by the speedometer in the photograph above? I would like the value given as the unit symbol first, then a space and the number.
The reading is mph 75
